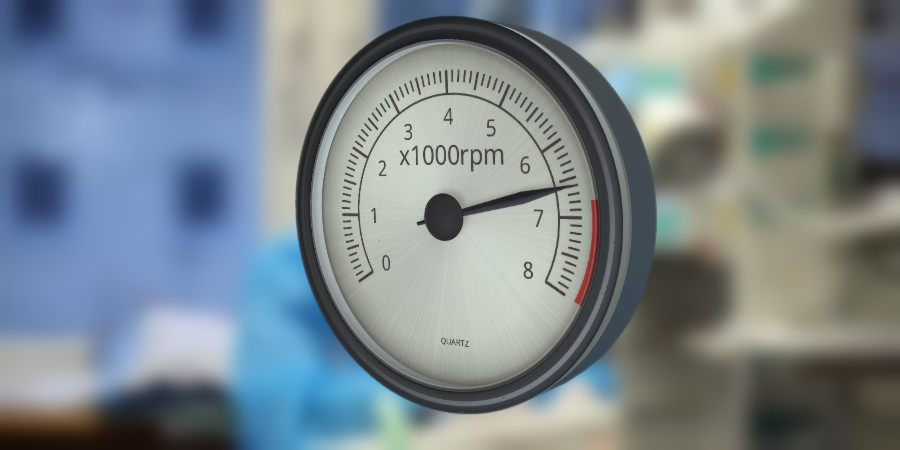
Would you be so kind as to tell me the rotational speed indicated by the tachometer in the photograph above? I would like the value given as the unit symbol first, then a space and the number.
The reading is rpm 6600
